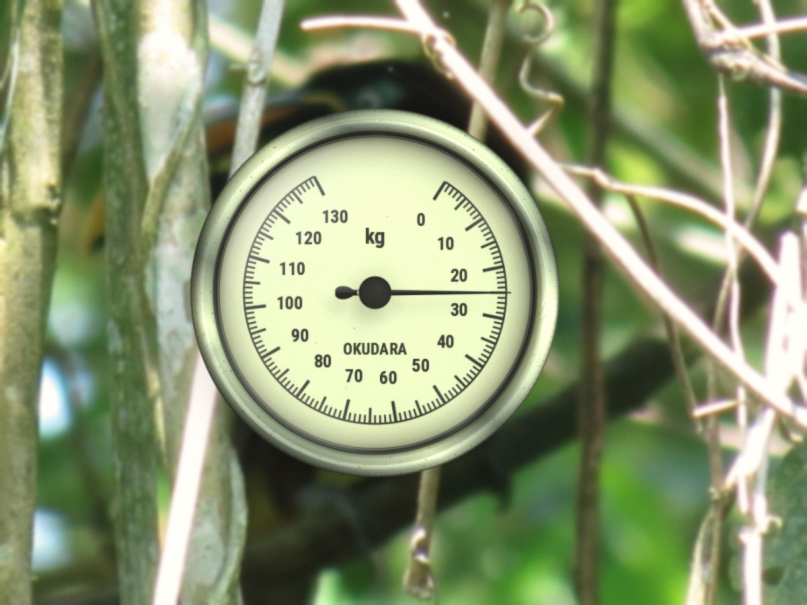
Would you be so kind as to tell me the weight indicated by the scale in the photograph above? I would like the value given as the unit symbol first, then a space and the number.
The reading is kg 25
